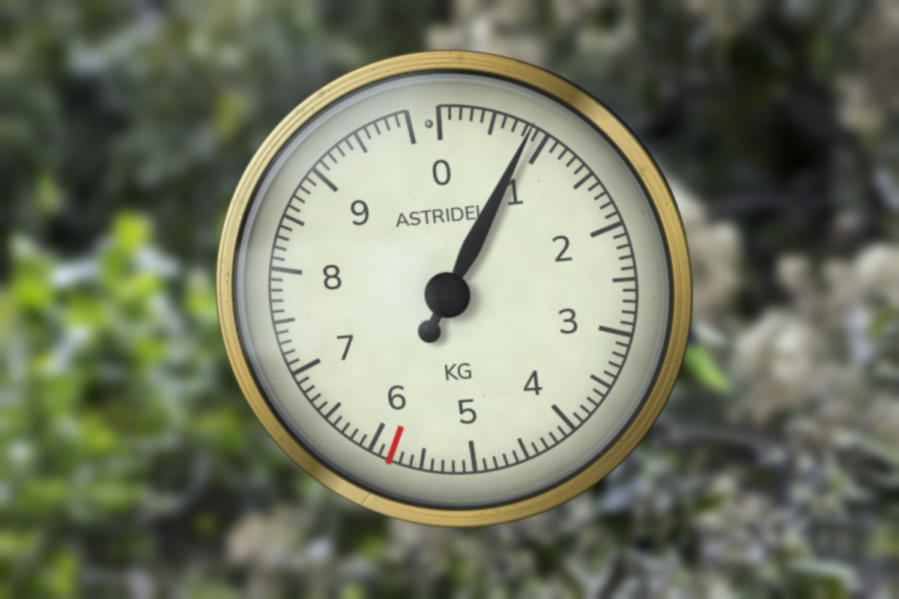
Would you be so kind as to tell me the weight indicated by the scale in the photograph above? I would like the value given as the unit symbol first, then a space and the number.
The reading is kg 0.85
